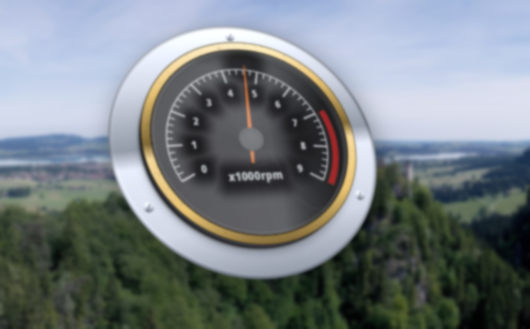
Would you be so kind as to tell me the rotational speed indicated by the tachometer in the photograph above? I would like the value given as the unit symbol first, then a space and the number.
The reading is rpm 4600
